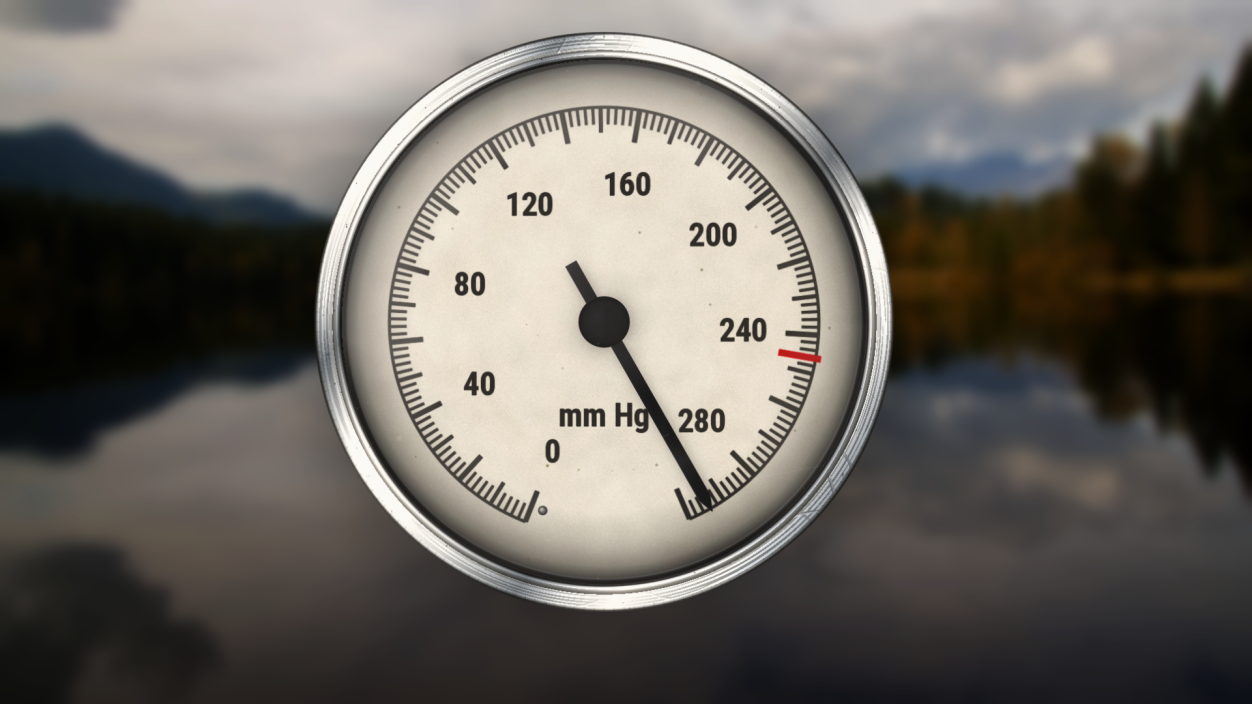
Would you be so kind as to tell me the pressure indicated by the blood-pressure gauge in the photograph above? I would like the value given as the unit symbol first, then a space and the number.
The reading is mmHg 294
